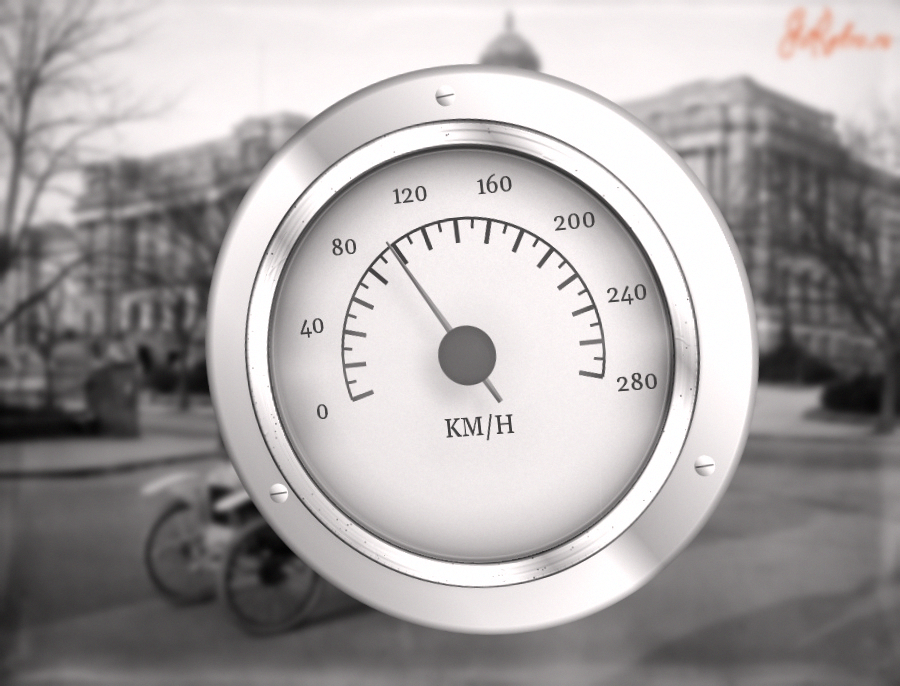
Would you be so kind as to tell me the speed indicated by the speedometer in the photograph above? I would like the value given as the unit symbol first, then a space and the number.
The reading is km/h 100
